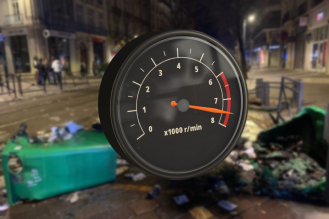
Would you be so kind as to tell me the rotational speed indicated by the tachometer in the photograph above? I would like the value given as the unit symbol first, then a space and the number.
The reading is rpm 7500
